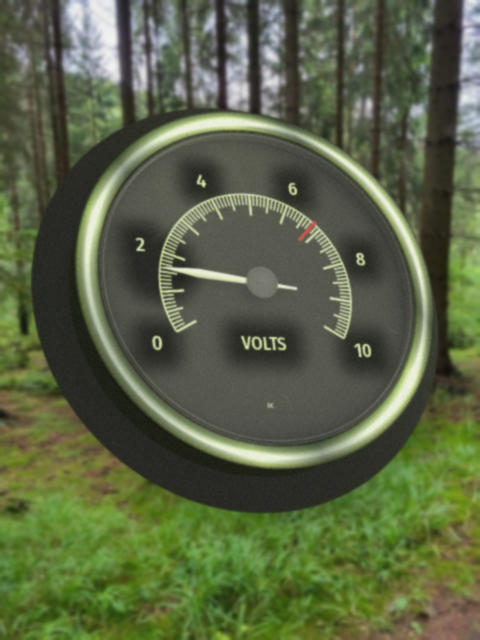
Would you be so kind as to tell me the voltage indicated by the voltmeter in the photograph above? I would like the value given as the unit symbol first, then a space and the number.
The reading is V 1.5
